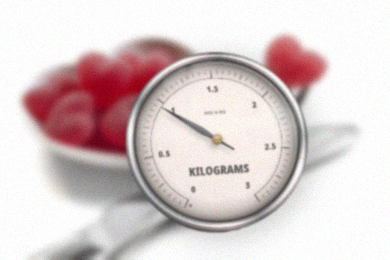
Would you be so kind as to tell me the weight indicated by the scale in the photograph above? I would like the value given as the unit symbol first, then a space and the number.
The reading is kg 0.95
